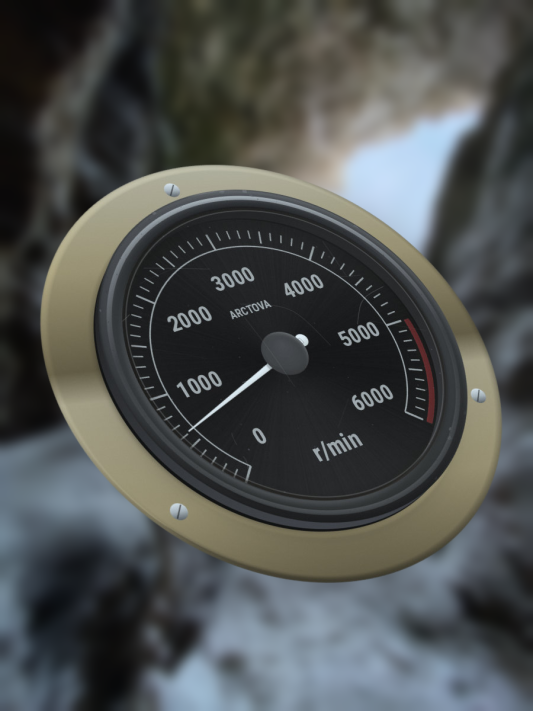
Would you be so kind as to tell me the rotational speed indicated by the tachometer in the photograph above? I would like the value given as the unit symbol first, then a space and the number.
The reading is rpm 600
